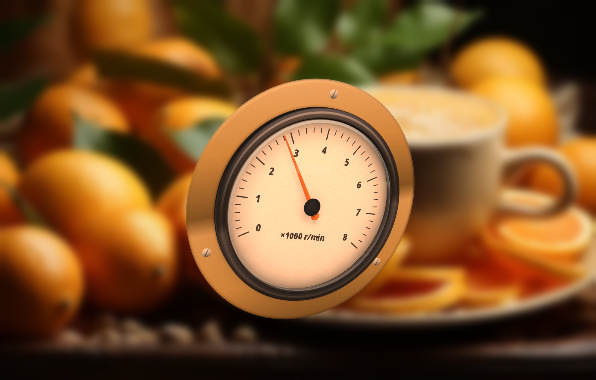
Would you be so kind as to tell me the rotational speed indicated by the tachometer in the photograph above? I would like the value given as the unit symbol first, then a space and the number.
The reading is rpm 2800
